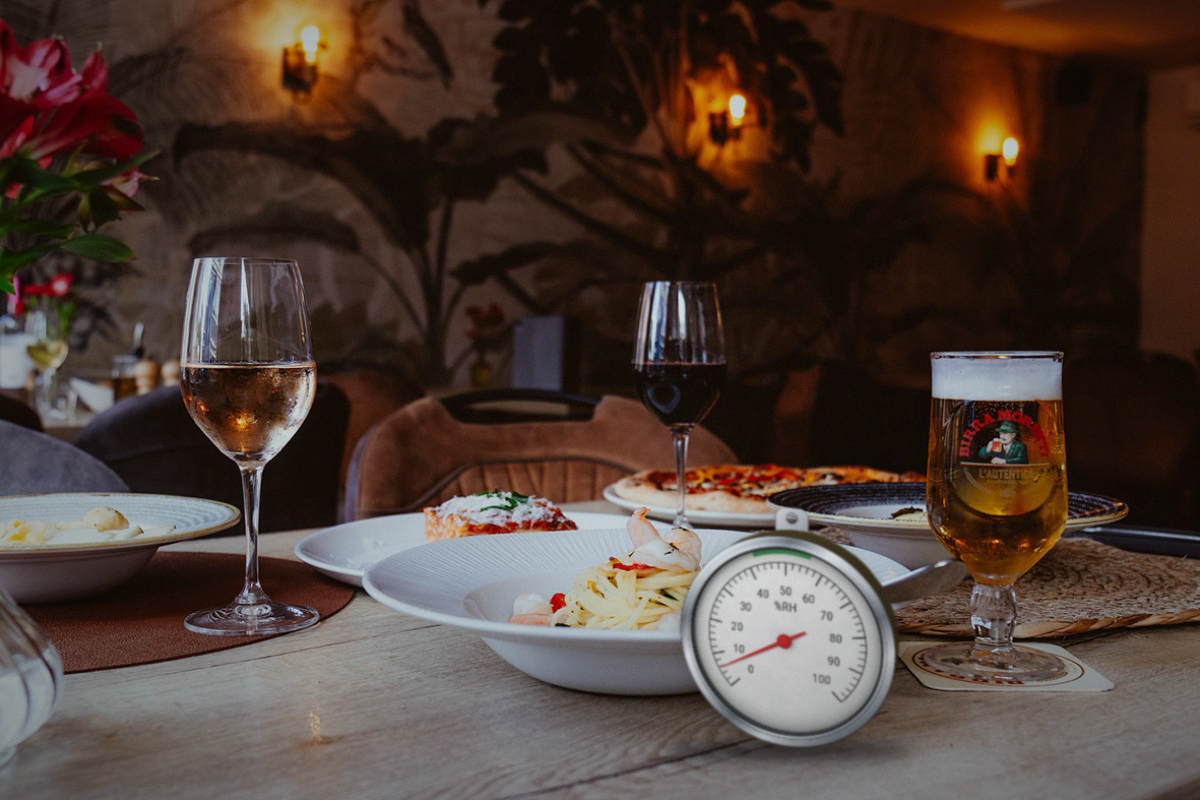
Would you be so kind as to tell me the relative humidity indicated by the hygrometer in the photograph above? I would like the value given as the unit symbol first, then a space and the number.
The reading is % 6
